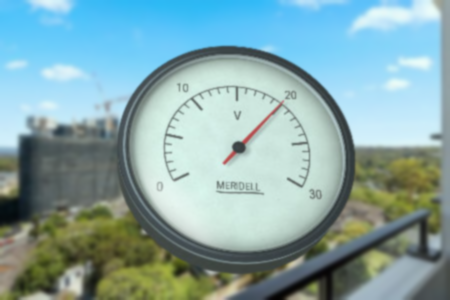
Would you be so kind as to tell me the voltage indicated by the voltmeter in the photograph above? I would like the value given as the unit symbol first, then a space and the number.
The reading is V 20
